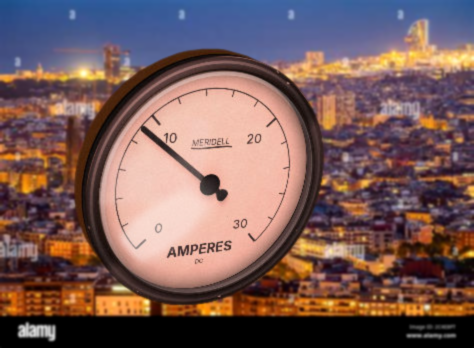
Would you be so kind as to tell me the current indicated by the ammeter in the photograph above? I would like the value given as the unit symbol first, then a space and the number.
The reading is A 9
